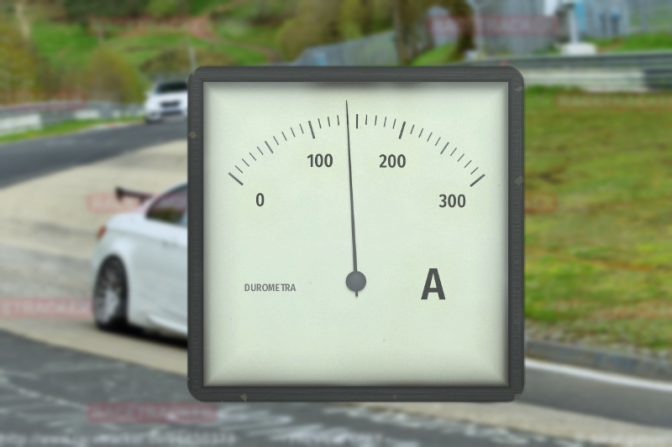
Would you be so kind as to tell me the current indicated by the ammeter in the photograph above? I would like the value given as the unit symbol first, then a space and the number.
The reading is A 140
